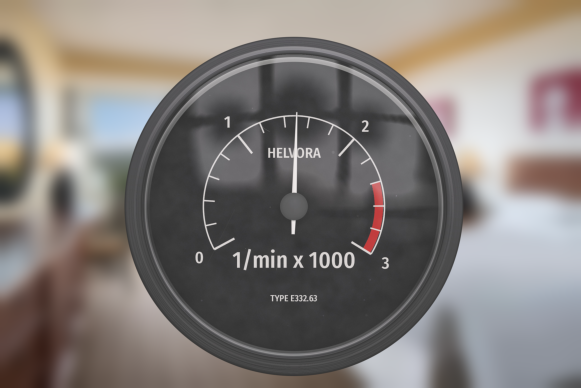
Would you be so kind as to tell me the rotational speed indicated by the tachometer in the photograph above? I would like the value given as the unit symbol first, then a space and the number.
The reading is rpm 1500
